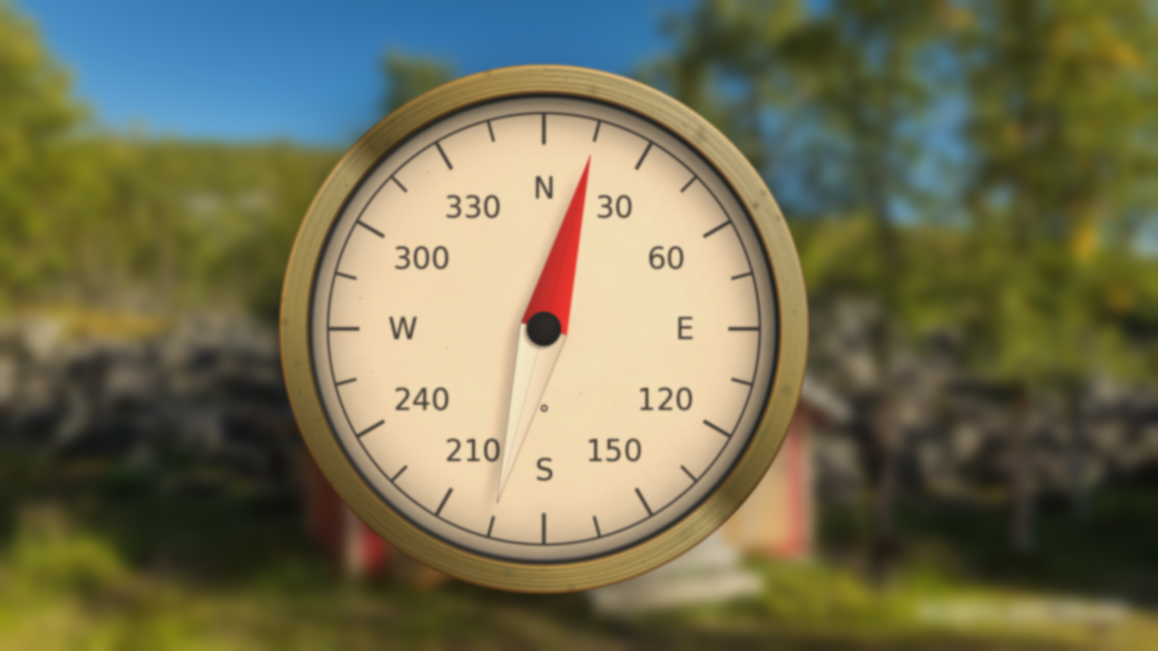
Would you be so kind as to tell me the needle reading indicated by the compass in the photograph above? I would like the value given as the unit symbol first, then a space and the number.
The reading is ° 15
